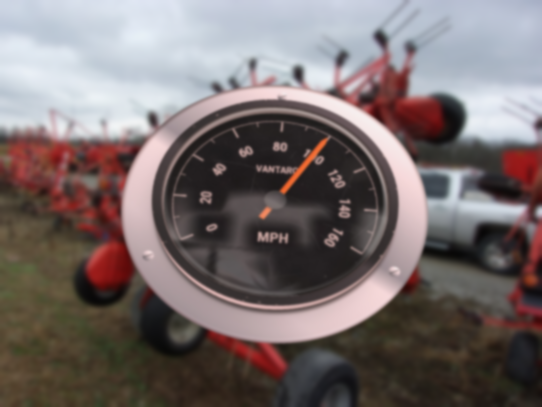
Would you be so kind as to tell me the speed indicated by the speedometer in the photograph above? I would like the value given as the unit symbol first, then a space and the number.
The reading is mph 100
